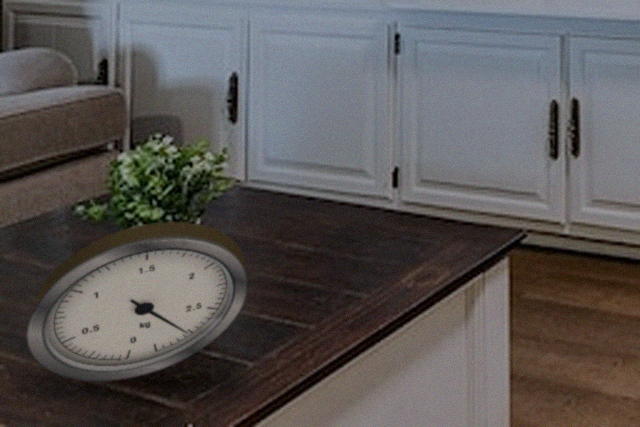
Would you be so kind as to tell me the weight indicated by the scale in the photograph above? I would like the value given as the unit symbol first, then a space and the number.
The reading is kg 2.75
